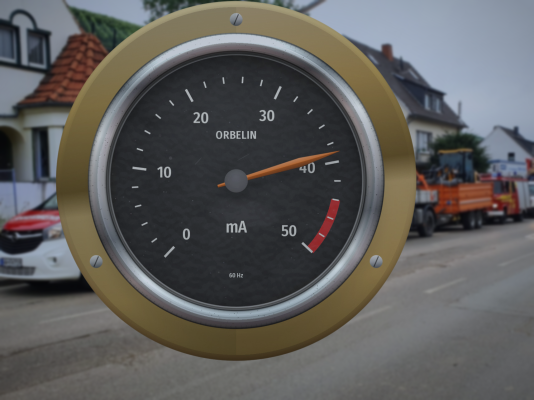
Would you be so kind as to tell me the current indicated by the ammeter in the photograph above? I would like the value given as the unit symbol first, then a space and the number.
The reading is mA 39
